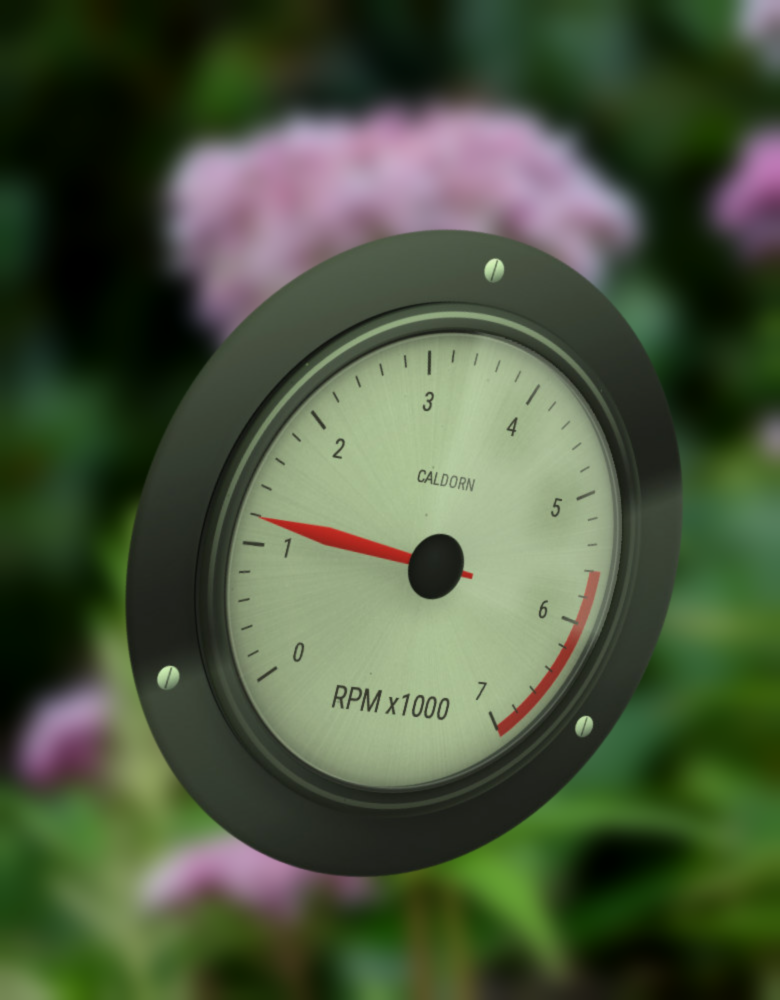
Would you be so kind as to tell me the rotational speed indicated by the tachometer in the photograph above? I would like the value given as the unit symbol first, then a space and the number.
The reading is rpm 1200
